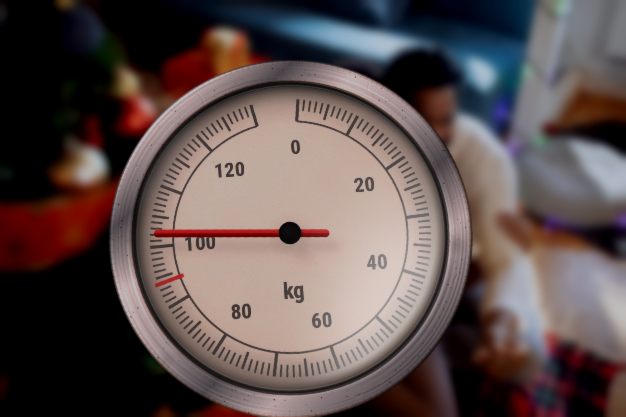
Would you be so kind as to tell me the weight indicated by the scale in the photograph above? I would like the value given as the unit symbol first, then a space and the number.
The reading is kg 102
